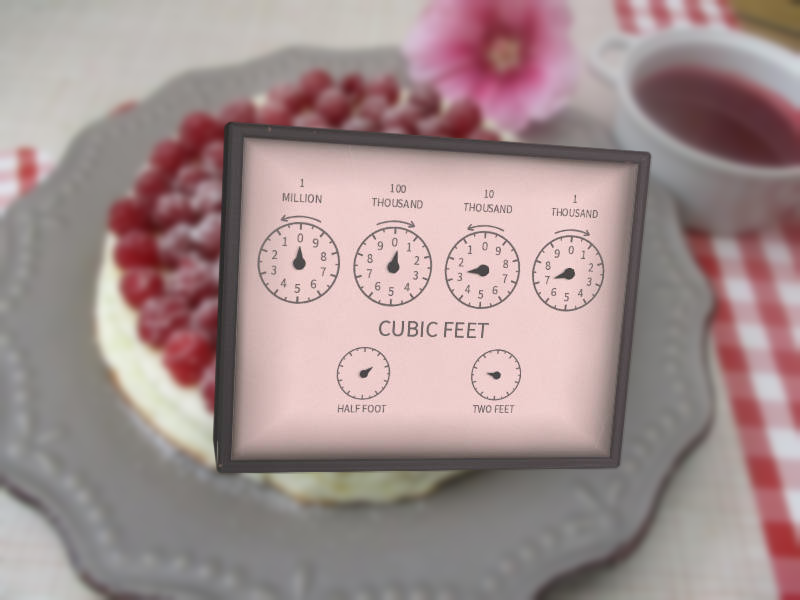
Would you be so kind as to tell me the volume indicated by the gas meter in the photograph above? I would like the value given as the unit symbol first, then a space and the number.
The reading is ft³ 2700
